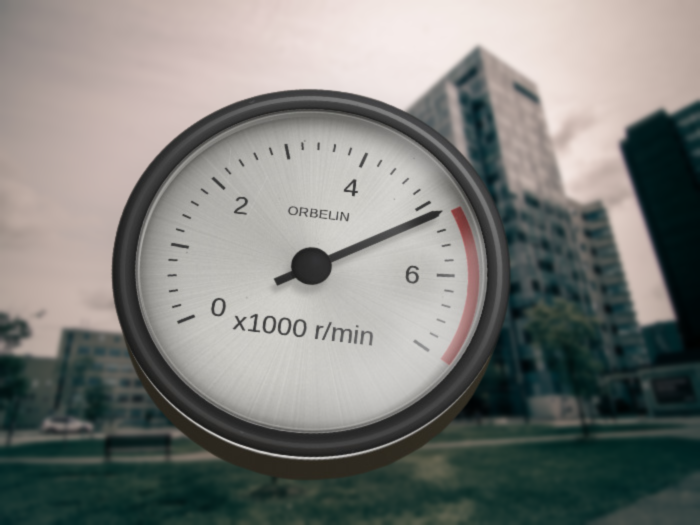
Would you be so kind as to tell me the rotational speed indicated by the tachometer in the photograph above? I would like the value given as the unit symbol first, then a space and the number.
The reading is rpm 5200
